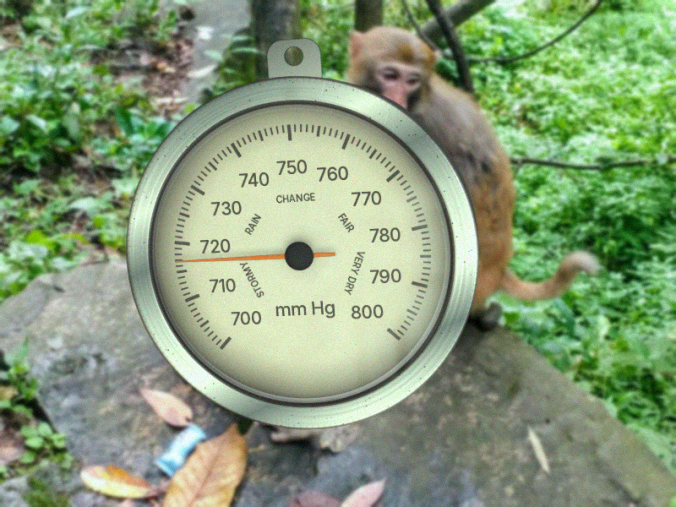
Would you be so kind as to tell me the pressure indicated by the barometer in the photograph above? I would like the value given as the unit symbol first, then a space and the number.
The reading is mmHg 717
